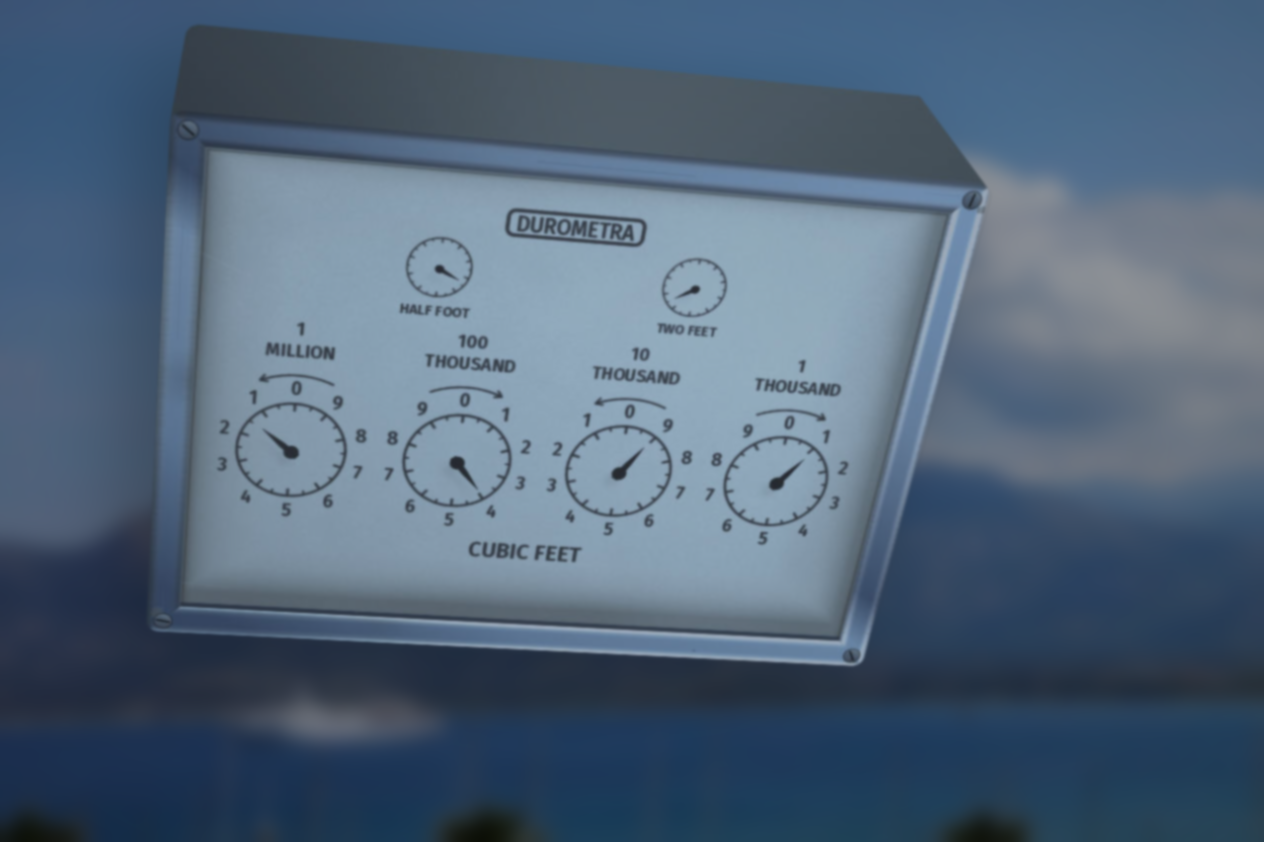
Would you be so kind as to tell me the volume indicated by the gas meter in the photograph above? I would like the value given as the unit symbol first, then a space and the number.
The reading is ft³ 139100
